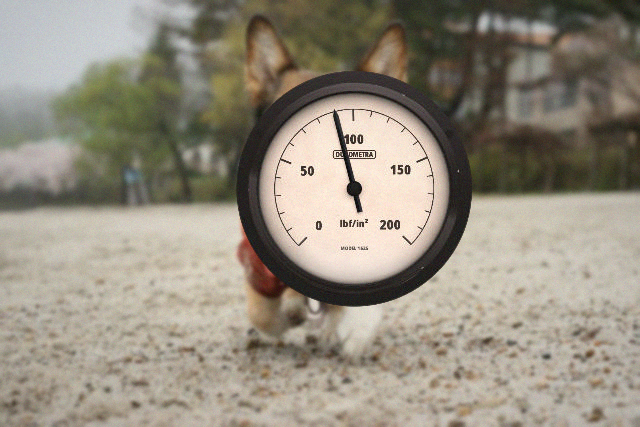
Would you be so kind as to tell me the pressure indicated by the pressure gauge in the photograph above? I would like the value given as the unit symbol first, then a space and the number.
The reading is psi 90
